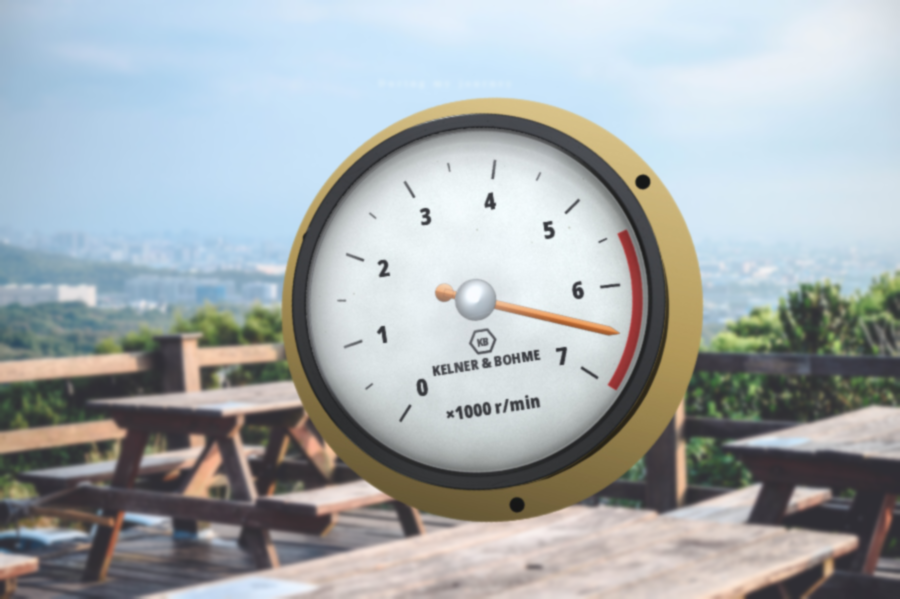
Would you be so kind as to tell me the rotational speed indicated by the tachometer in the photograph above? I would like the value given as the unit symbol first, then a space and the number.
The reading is rpm 6500
